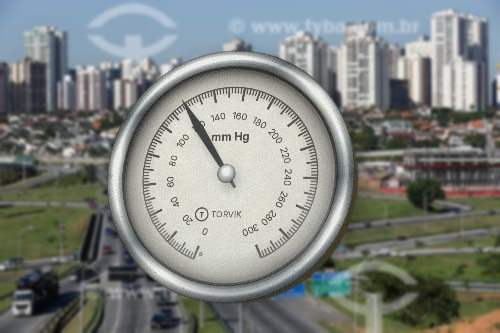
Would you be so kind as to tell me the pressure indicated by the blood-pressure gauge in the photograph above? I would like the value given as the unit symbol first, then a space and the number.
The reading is mmHg 120
